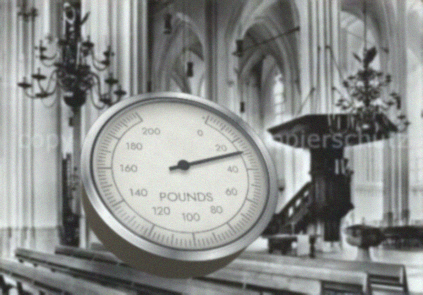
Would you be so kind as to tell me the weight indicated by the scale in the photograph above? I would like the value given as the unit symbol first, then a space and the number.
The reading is lb 30
